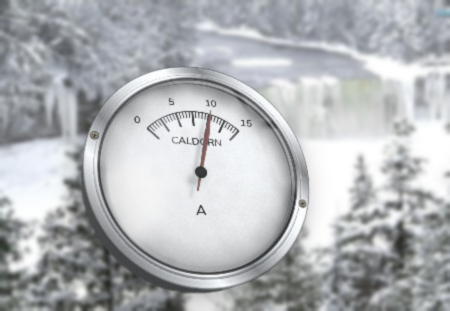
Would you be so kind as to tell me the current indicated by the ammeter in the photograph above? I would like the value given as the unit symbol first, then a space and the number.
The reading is A 10
